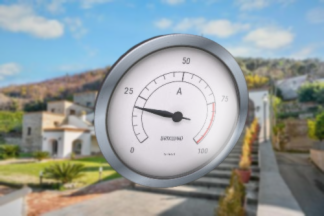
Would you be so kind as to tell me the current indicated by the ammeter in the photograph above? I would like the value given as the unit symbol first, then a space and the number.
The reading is A 20
